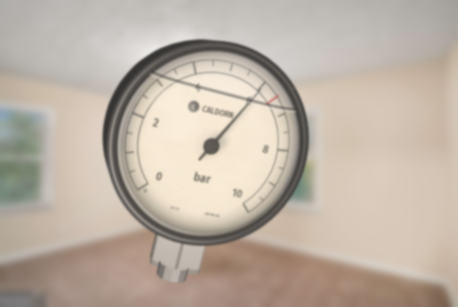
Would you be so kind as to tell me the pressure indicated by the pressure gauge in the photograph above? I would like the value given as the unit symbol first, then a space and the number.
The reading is bar 6
